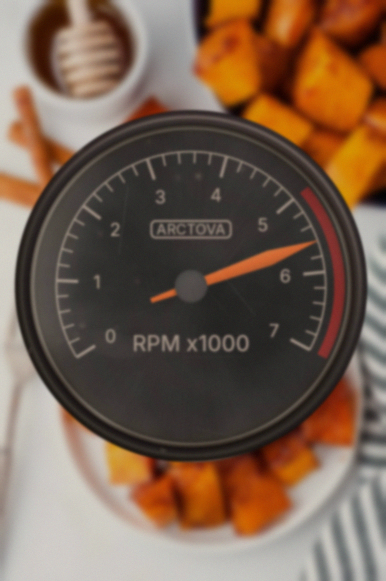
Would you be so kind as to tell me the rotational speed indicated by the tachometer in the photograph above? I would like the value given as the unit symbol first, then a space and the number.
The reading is rpm 5600
